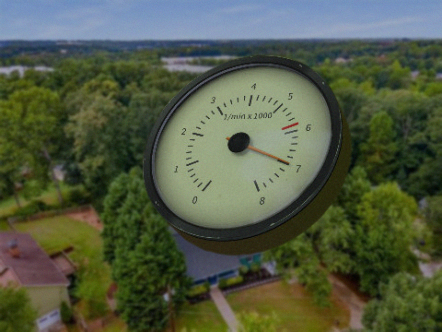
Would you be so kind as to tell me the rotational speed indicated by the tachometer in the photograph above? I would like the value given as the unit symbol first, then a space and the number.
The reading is rpm 7000
